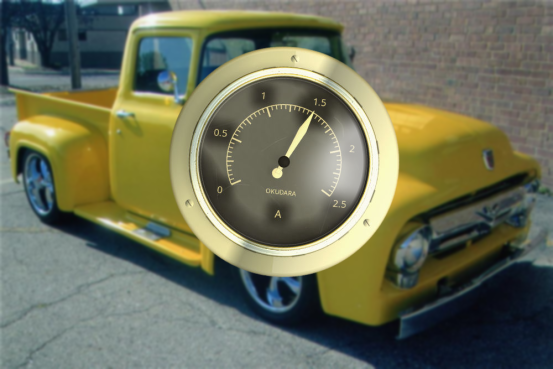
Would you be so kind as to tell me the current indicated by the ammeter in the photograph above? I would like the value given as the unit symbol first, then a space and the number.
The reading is A 1.5
